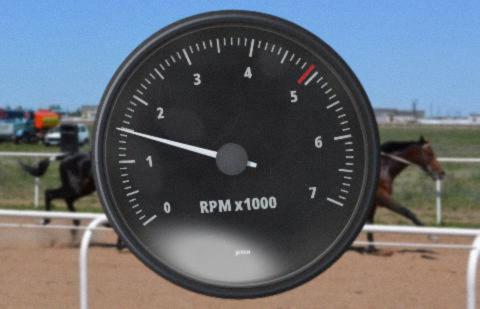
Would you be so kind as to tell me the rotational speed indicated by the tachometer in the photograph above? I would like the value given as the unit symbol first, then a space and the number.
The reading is rpm 1500
